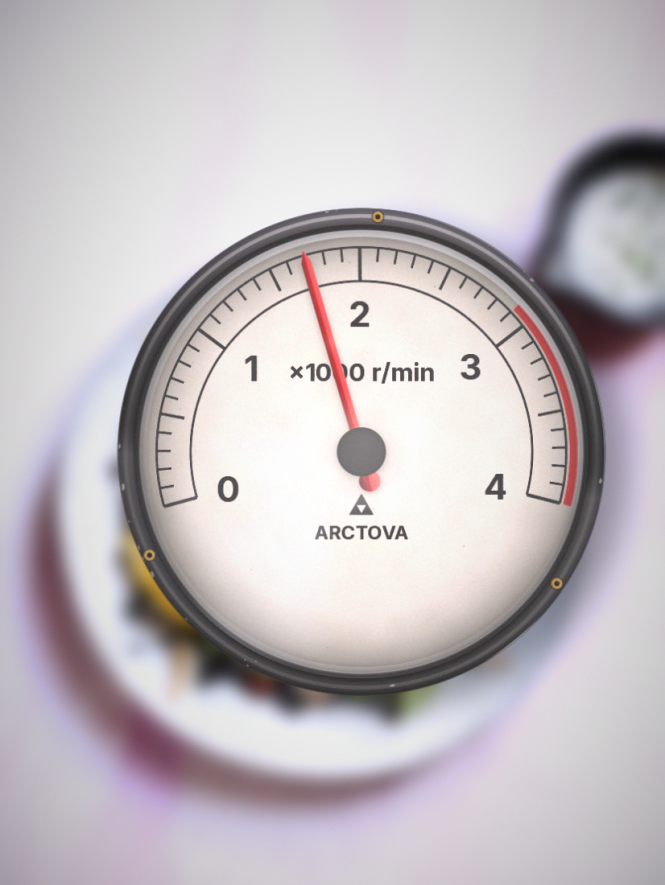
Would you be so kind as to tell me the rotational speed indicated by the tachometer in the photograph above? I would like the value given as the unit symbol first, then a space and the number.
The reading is rpm 1700
